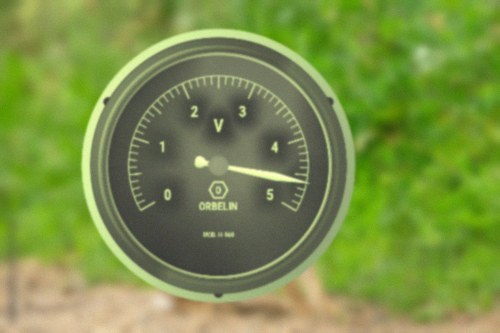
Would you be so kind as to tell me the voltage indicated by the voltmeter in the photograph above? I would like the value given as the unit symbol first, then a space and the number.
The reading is V 4.6
